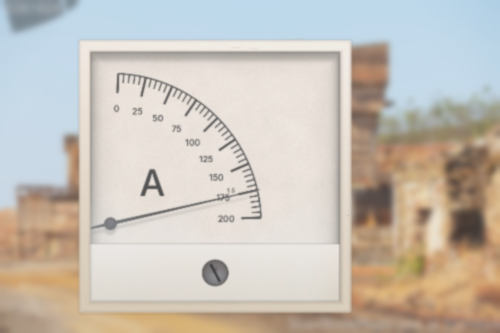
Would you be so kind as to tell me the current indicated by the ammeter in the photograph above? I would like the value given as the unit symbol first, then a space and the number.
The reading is A 175
